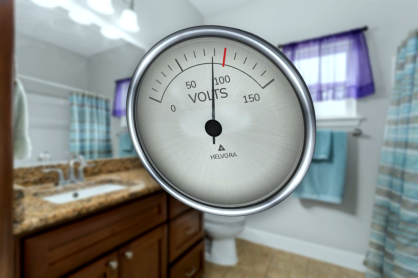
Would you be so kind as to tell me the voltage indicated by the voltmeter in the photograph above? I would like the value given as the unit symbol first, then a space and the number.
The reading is V 90
